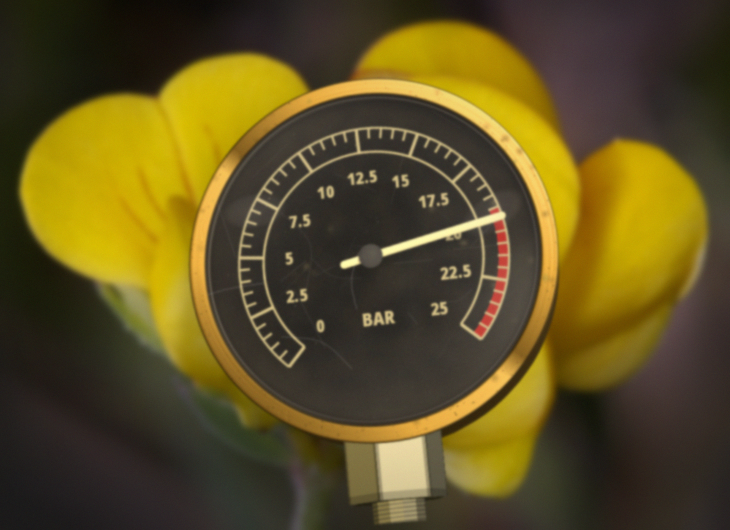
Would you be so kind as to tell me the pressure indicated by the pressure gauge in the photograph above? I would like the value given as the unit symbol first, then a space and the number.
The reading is bar 20
